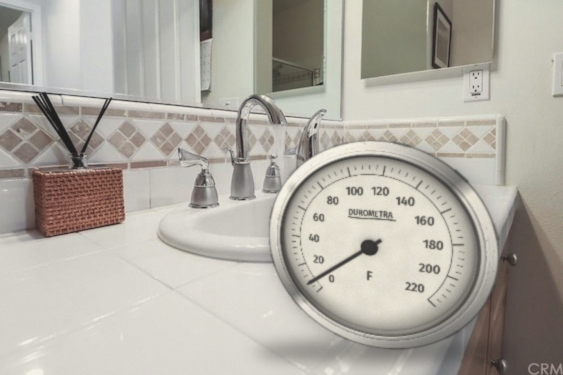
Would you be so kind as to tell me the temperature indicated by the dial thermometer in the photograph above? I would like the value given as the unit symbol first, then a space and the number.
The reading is °F 8
